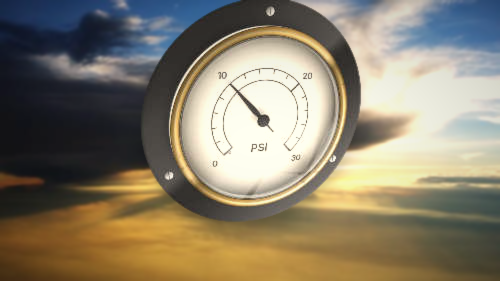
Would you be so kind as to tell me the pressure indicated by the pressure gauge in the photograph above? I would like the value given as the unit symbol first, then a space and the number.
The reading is psi 10
